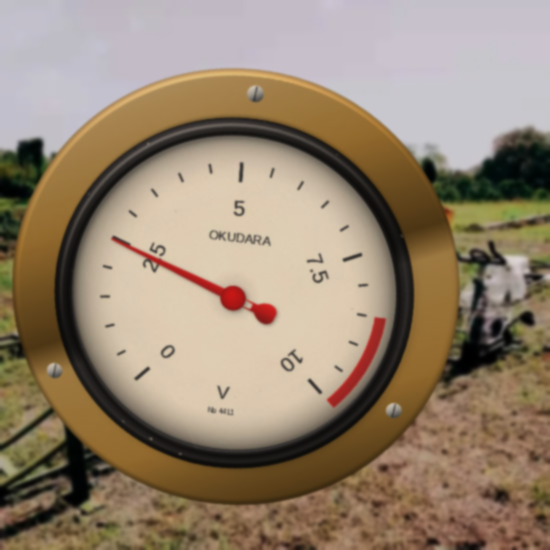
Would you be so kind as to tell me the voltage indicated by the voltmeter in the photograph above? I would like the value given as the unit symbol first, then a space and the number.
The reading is V 2.5
